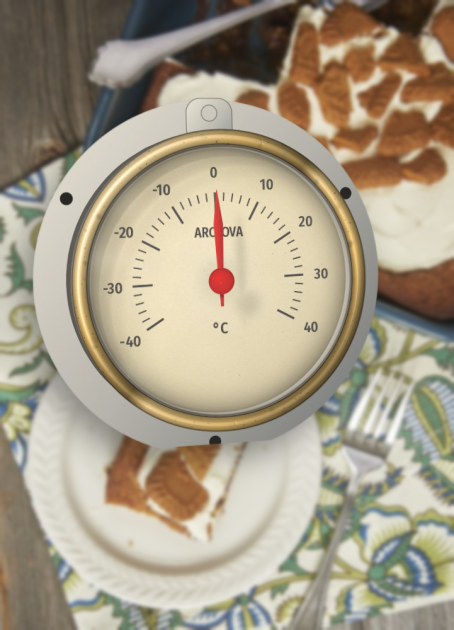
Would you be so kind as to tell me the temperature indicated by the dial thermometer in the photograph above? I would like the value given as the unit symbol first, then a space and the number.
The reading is °C 0
